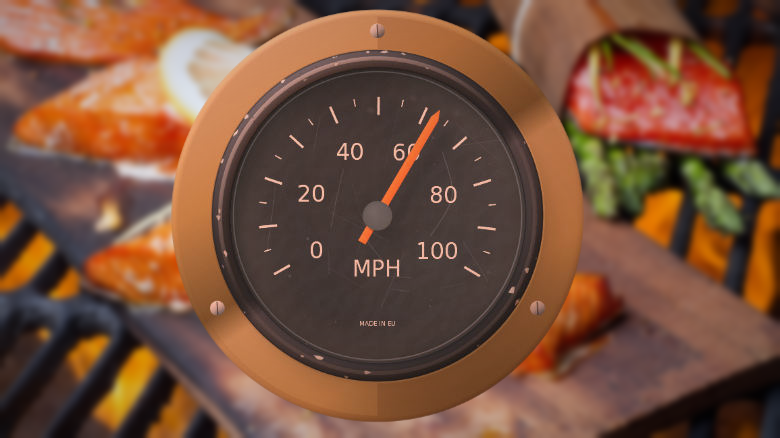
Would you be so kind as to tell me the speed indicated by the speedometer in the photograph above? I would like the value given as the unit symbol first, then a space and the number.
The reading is mph 62.5
